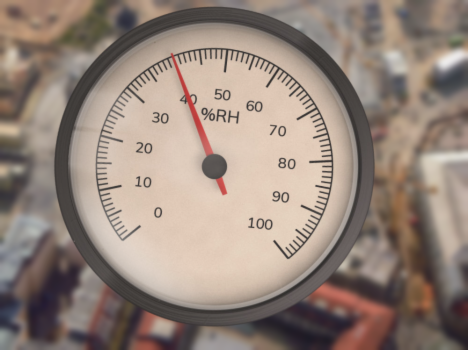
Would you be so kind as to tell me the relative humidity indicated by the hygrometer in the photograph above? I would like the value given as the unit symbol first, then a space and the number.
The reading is % 40
